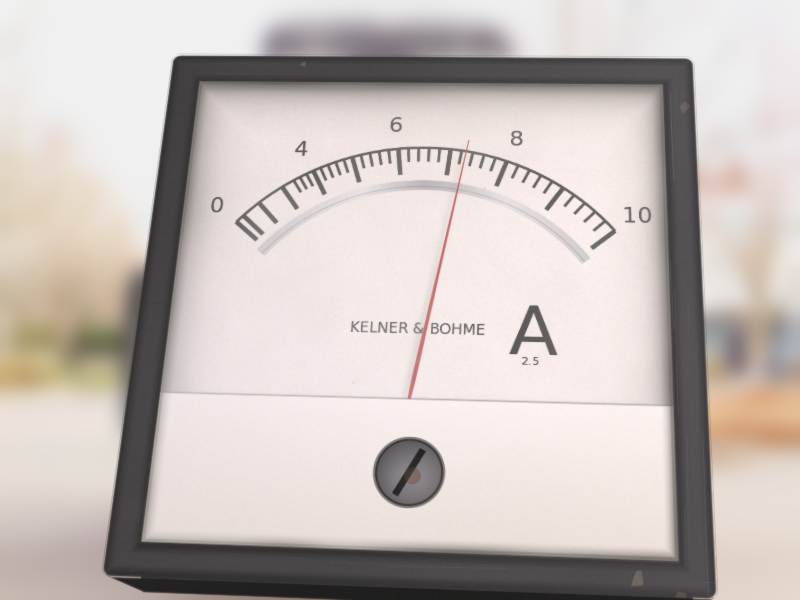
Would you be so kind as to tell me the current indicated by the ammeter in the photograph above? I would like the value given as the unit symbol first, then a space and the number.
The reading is A 7.3
